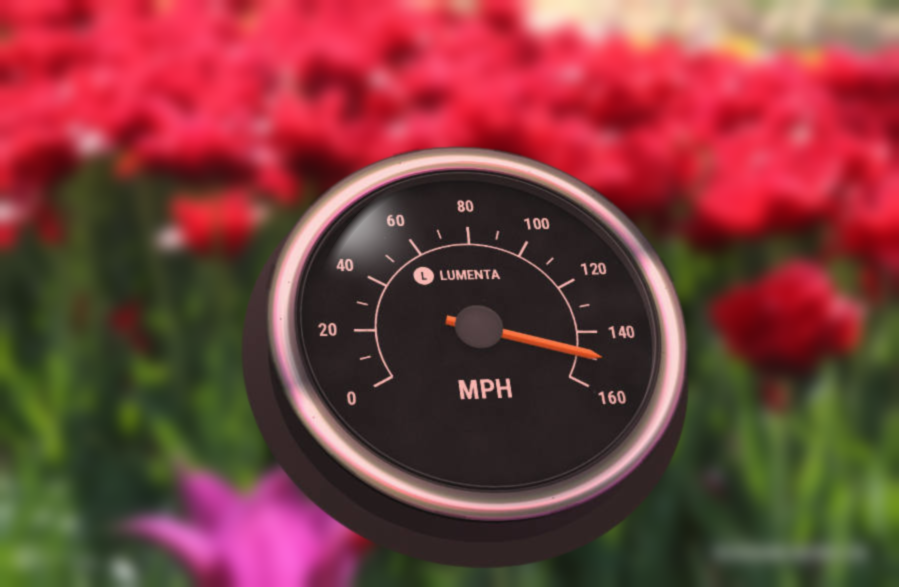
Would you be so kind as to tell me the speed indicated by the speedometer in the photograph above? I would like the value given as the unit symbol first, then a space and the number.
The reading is mph 150
